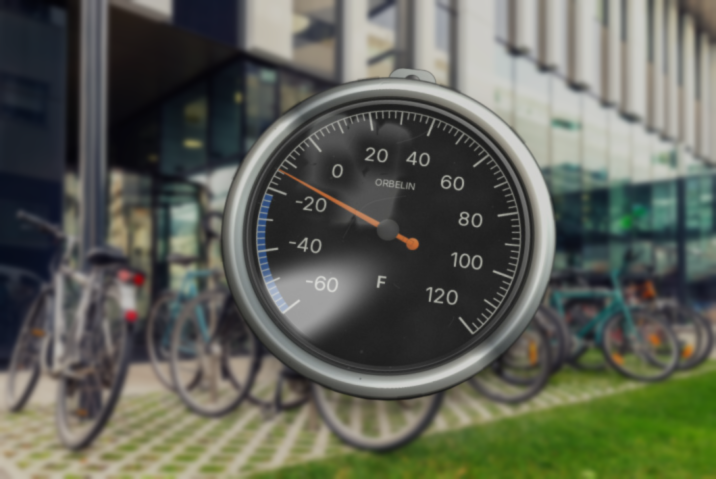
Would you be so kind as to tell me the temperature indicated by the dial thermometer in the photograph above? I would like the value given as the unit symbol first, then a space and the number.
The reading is °F -14
